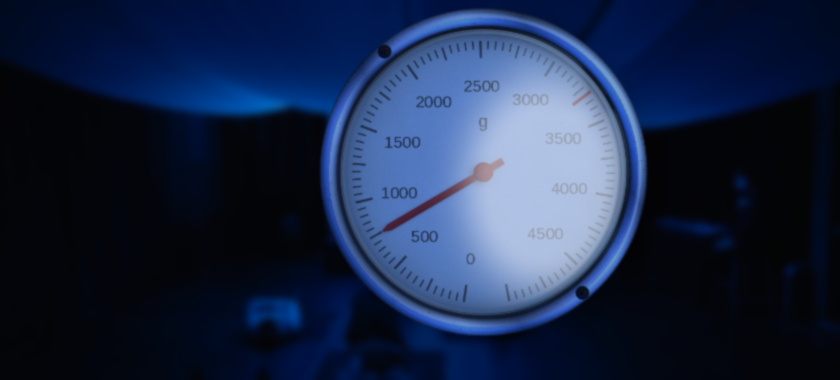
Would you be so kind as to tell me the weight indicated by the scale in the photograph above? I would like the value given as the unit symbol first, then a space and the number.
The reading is g 750
